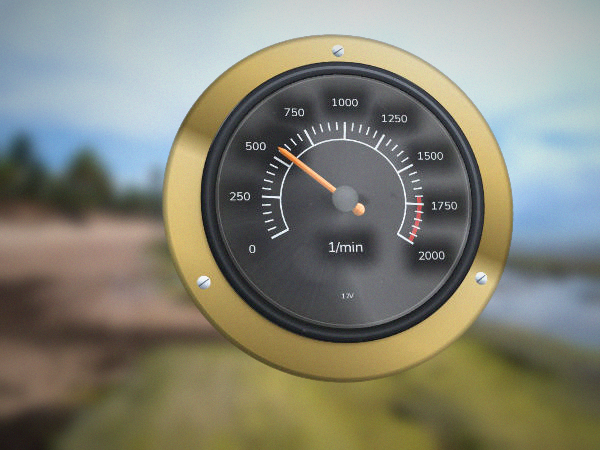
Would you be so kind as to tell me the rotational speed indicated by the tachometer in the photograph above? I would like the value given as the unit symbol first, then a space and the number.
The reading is rpm 550
